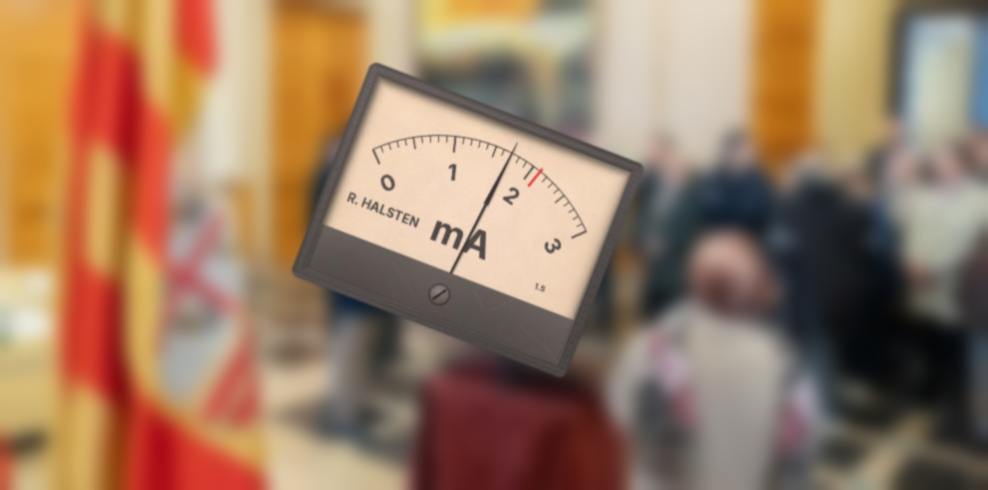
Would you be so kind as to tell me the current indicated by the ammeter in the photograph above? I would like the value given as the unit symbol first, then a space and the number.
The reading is mA 1.7
